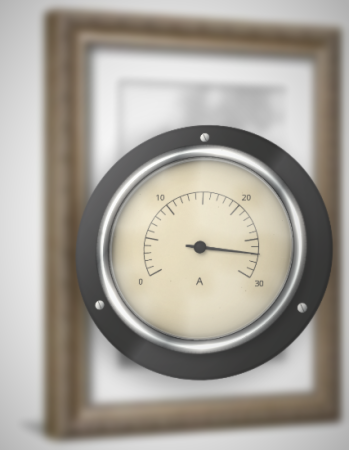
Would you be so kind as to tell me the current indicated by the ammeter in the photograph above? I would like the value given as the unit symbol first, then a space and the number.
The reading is A 27
